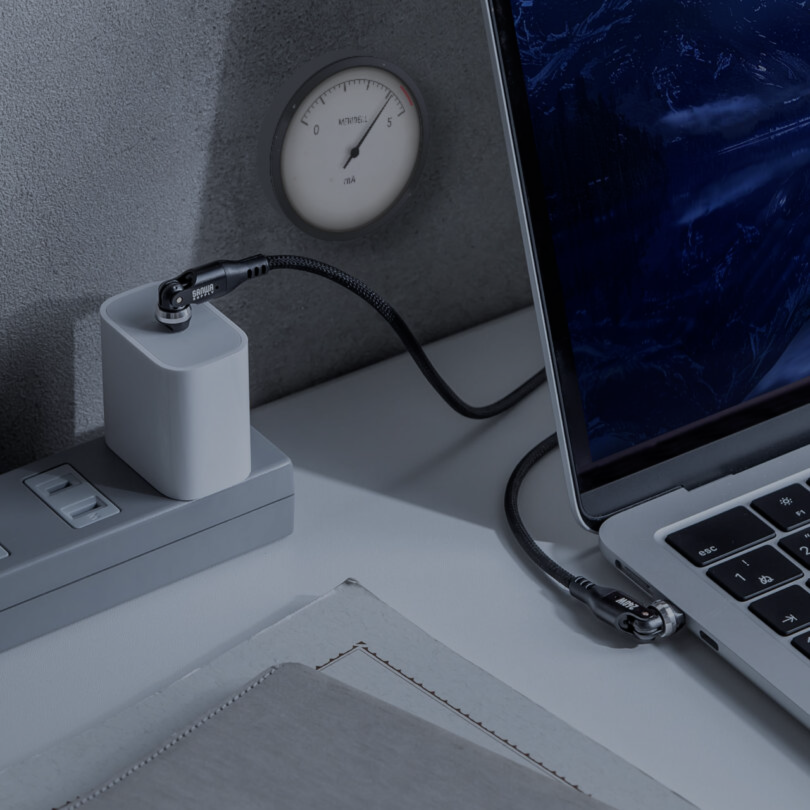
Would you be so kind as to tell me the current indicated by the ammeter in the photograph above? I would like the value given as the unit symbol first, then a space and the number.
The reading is mA 4
